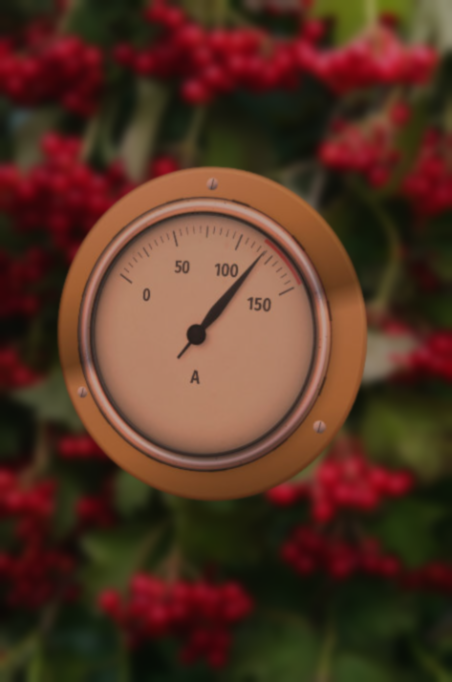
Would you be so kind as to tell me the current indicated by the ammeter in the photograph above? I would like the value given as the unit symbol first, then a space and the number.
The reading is A 120
